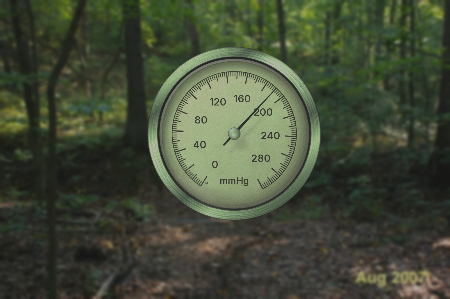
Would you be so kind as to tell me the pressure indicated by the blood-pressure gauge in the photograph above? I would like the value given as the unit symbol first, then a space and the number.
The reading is mmHg 190
